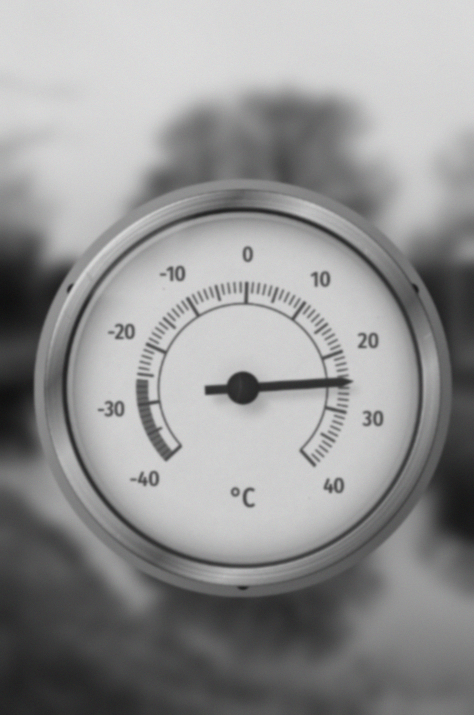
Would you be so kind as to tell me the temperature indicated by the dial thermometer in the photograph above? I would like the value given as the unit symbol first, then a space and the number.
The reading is °C 25
